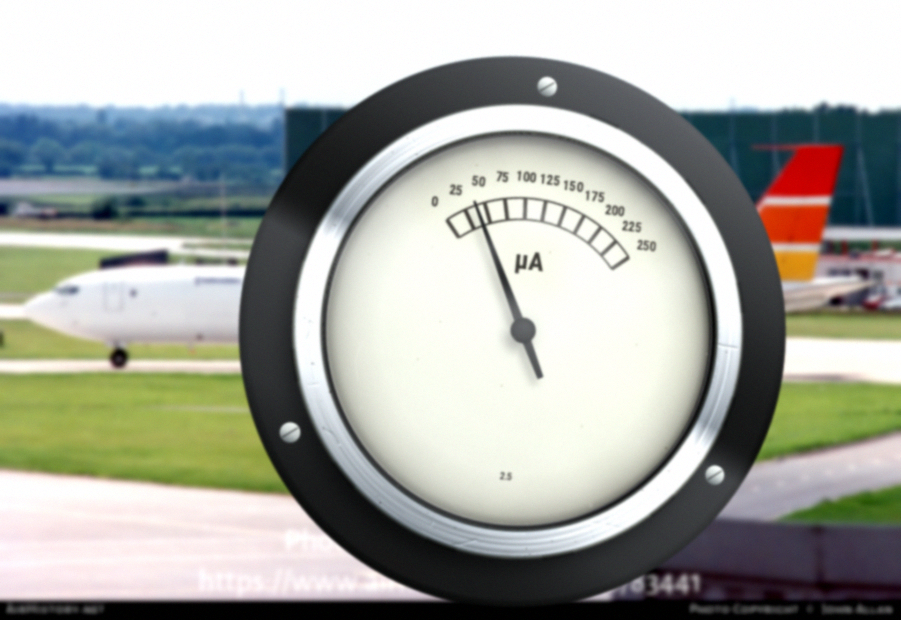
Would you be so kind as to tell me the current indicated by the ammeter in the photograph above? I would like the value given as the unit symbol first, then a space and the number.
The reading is µA 37.5
